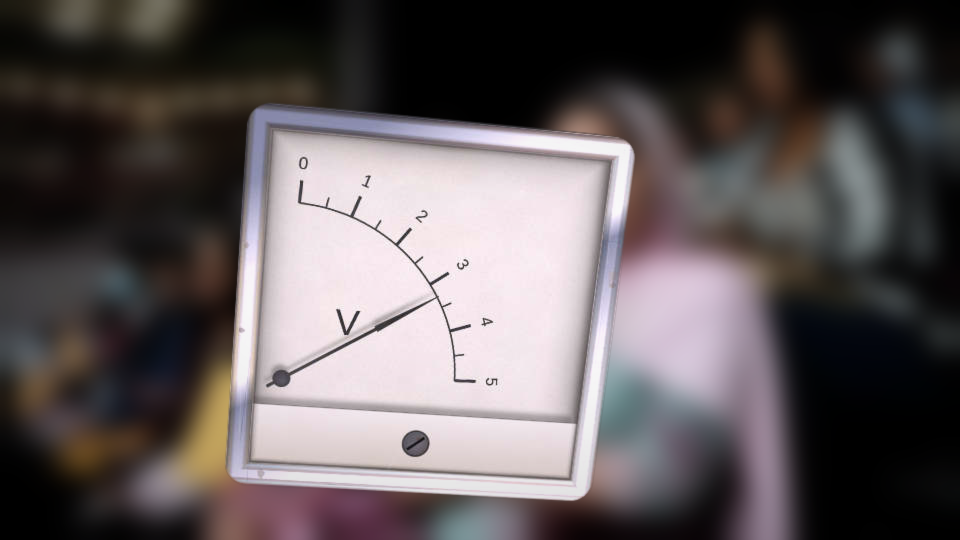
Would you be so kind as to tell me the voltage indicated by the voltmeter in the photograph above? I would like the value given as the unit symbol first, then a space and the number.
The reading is V 3.25
